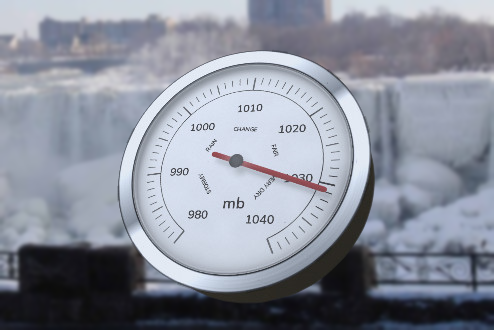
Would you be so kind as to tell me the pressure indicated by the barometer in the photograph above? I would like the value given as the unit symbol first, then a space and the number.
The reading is mbar 1031
